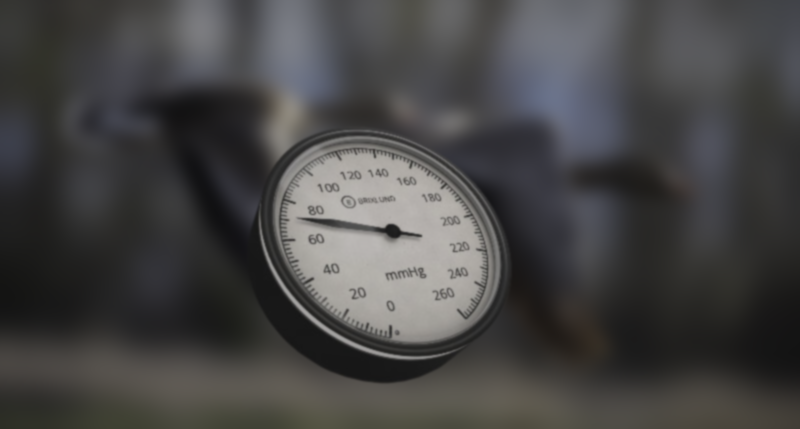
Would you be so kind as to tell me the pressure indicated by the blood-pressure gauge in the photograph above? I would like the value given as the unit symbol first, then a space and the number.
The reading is mmHg 70
